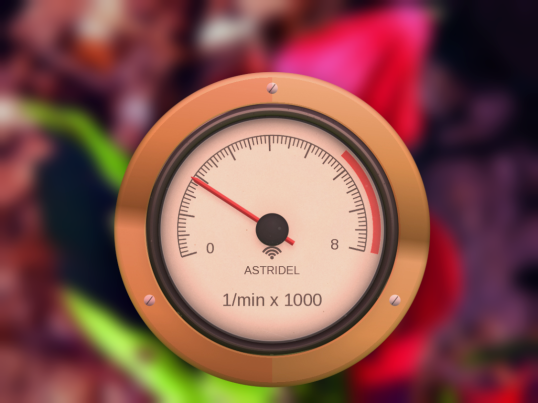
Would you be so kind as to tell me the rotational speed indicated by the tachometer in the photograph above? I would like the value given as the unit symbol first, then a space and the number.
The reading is rpm 1900
